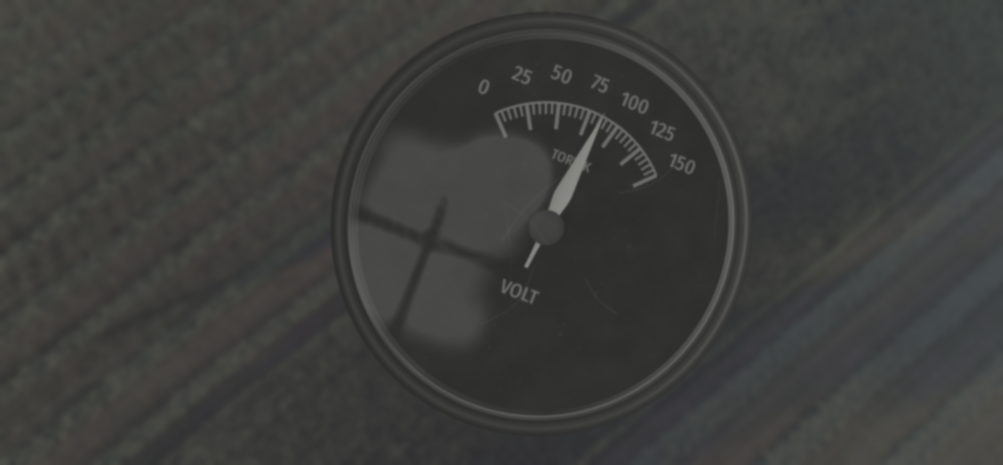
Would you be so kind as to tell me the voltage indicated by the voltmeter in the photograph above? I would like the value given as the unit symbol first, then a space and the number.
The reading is V 85
